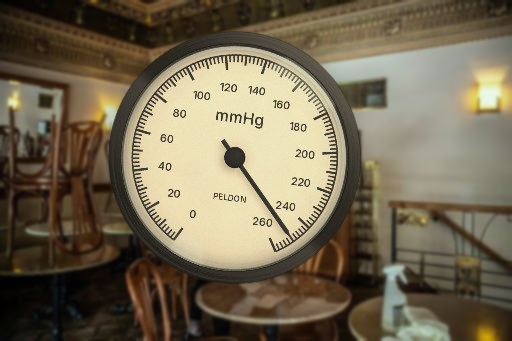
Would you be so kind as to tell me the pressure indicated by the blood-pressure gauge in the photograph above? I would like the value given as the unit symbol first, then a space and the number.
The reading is mmHg 250
